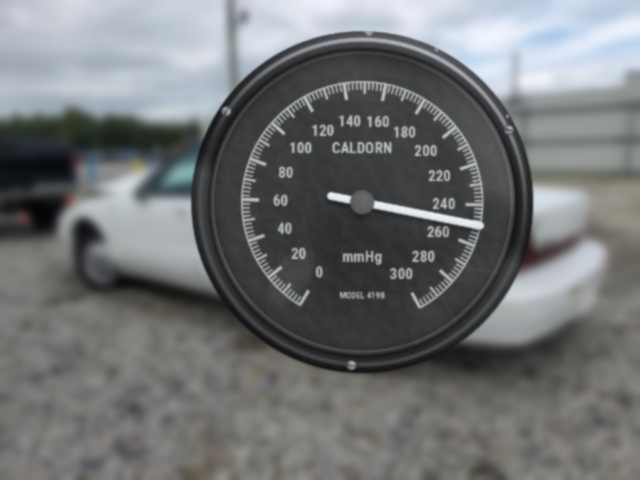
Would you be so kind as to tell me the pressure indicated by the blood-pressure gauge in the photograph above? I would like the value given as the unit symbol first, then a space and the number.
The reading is mmHg 250
